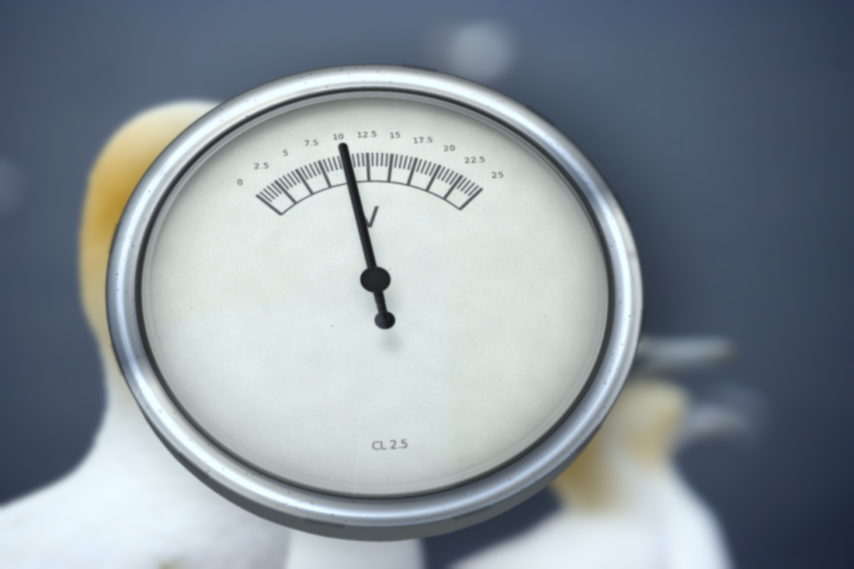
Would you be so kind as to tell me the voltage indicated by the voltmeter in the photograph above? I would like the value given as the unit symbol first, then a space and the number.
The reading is V 10
